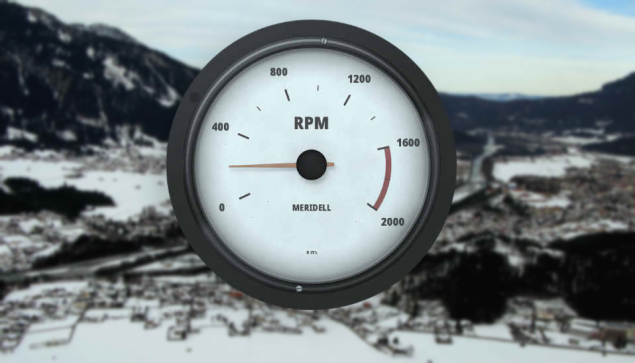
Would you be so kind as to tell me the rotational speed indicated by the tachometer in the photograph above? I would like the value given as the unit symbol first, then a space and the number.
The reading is rpm 200
